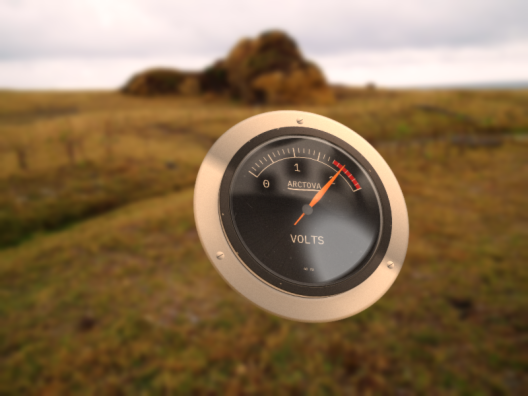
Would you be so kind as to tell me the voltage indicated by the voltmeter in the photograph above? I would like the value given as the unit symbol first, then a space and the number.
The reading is V 2
